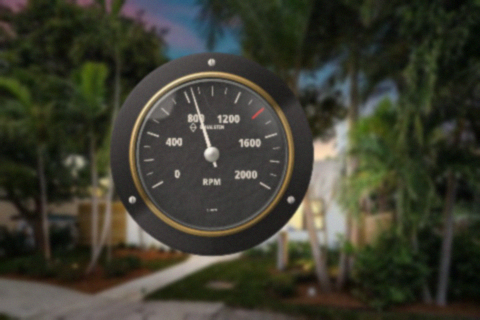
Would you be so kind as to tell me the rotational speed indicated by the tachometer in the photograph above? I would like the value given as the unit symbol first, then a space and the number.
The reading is rpm 850
